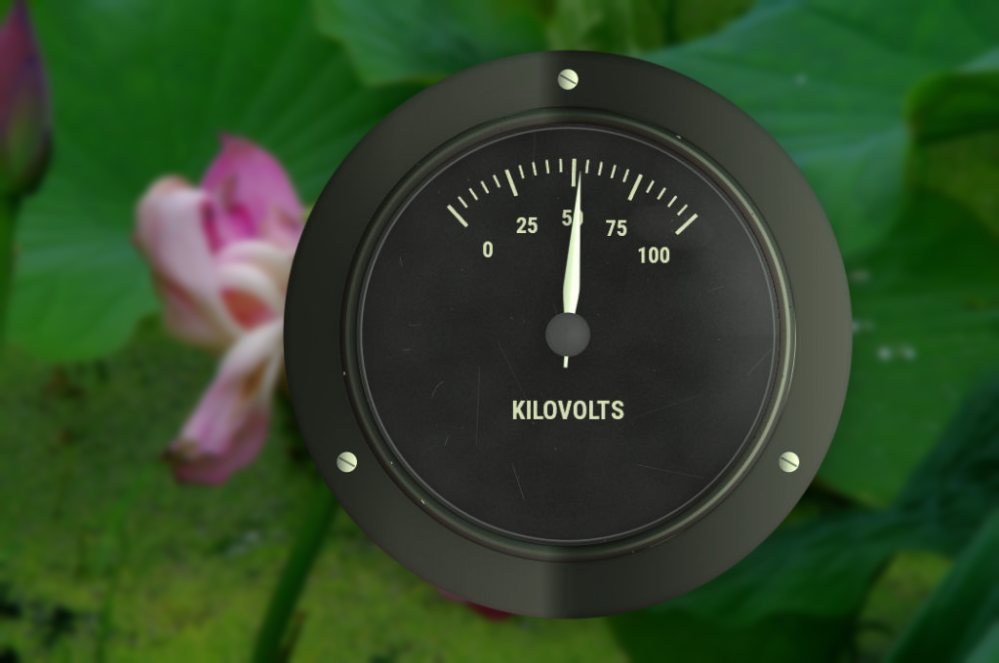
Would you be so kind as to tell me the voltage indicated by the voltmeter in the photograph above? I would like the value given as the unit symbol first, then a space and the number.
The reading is kV 52.5
